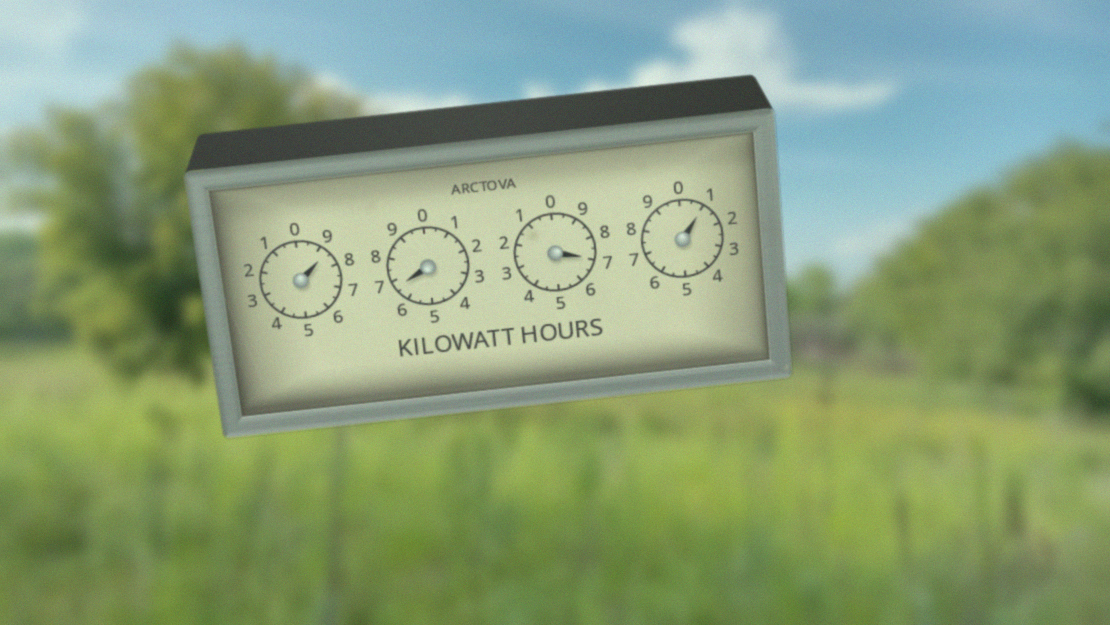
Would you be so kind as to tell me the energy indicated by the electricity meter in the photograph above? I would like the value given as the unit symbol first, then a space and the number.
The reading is kWh 8671
